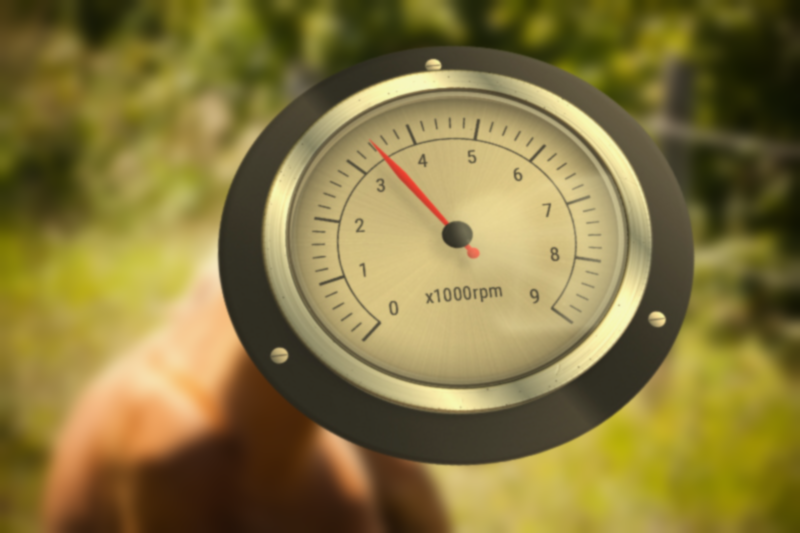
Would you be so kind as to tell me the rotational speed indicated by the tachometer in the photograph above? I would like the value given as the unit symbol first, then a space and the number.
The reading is rpm 3400
